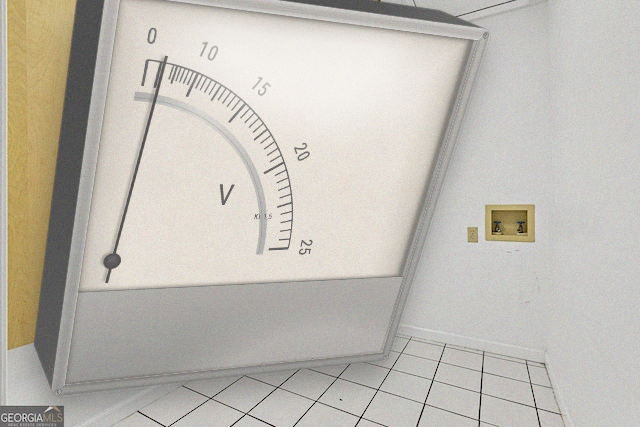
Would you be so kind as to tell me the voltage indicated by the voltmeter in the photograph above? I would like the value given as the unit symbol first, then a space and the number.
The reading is V 5
